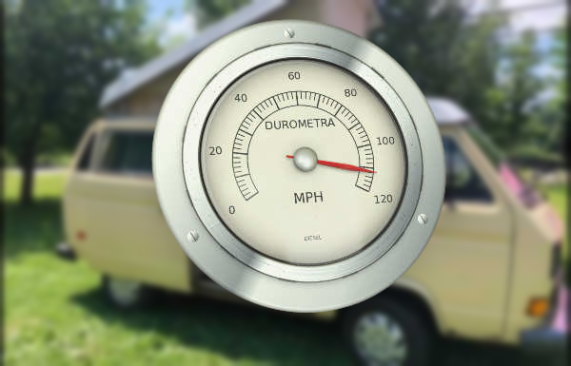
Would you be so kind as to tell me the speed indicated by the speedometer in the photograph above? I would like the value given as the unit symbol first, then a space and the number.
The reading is mph 112
